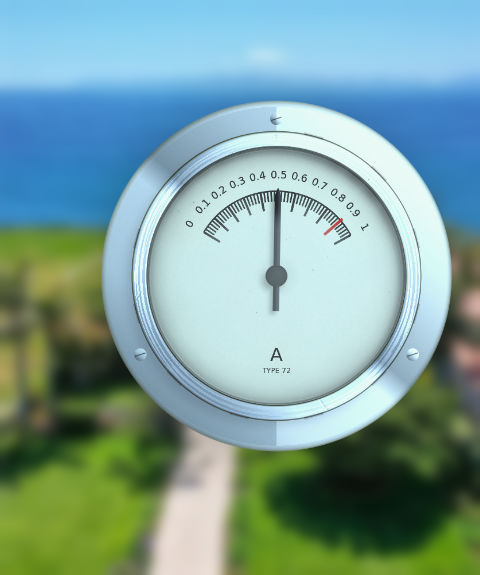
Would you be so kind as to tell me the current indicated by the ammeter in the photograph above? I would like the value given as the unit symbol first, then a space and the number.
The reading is A 0.5
